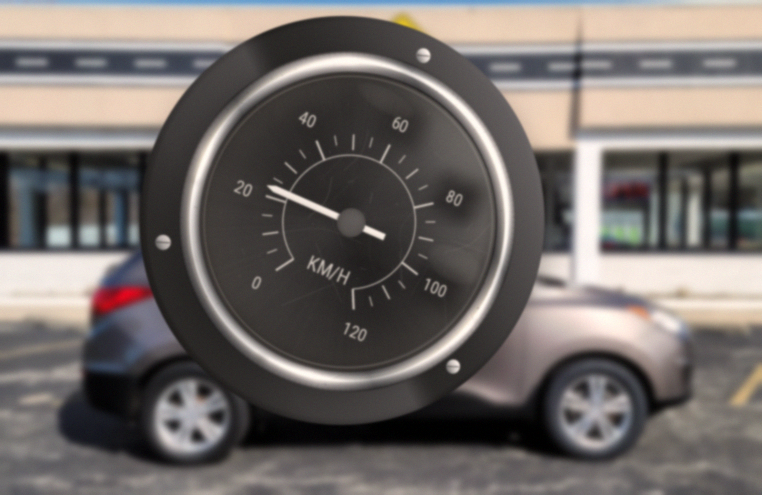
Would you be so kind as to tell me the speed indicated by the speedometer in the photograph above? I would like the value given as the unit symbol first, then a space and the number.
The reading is km/h 22.5
